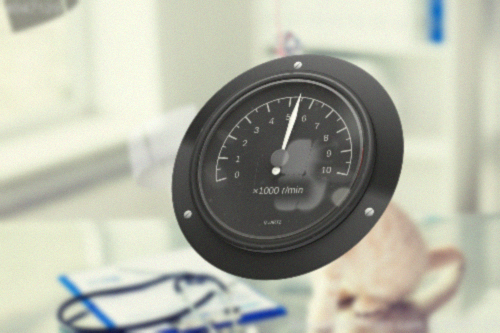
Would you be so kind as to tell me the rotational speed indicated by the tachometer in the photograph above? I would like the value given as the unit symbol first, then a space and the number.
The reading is rpm 5500
